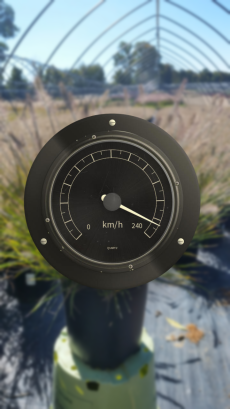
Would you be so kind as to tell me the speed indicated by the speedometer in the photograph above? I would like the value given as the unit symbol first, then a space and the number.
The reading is km/h 225
